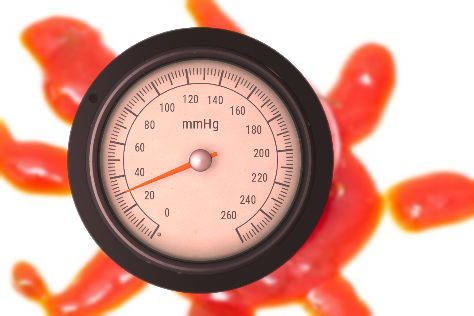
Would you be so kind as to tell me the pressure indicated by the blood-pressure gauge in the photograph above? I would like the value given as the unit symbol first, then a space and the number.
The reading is mmHg 30
